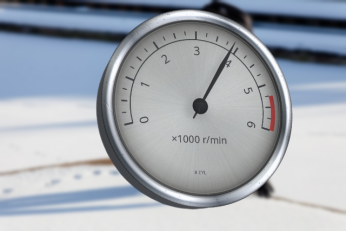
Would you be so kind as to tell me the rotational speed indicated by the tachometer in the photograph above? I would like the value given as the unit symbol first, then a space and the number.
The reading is rpm 3875
